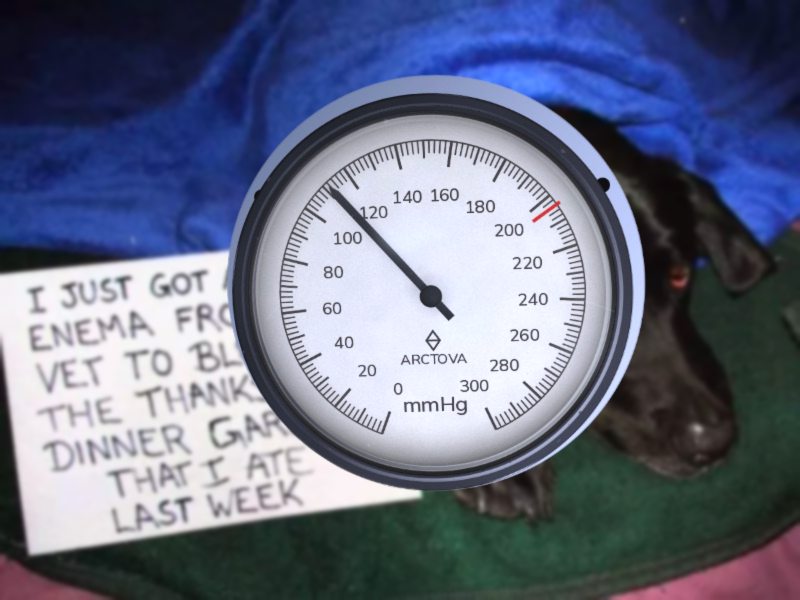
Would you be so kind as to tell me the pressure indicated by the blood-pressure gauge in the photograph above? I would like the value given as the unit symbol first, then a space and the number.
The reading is mmHg 112
